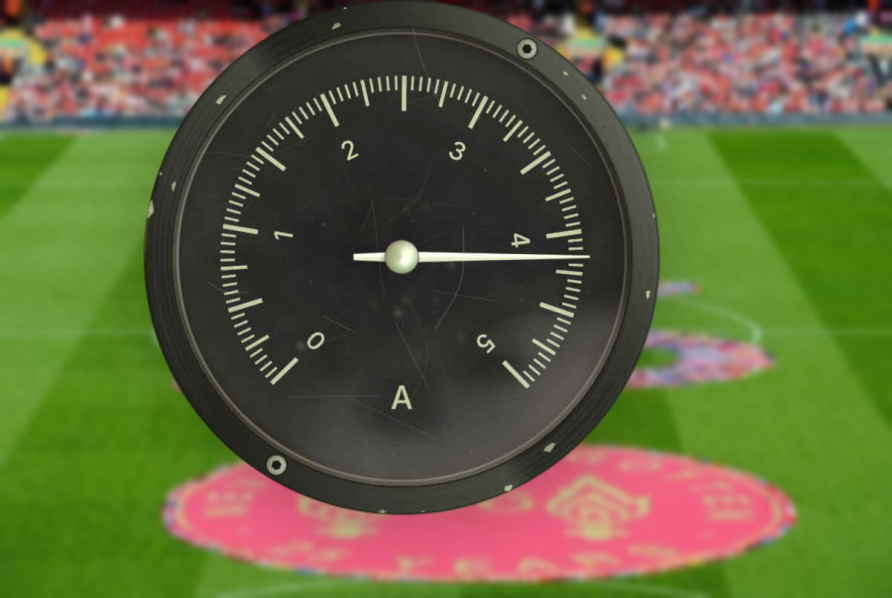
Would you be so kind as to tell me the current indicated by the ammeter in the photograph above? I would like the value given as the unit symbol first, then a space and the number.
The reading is A 4.15
